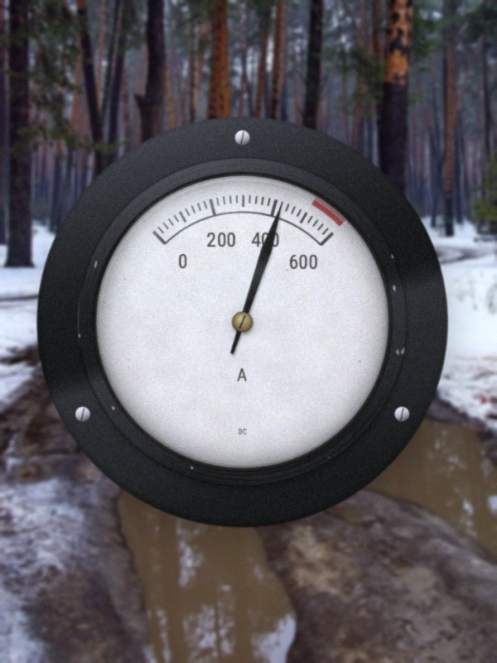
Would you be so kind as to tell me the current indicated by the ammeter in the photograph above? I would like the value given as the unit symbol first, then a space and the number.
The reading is A 420
